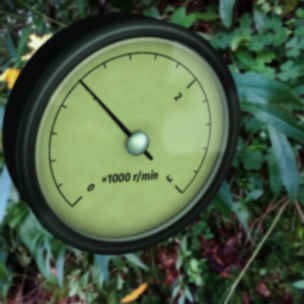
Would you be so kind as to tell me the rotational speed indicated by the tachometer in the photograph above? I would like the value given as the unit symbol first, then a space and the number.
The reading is rpm 1000
